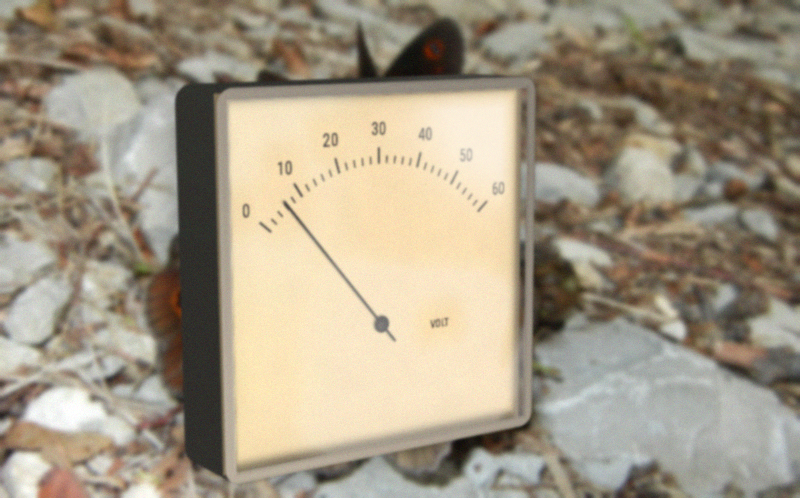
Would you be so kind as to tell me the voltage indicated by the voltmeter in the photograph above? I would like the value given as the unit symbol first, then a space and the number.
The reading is V 6
